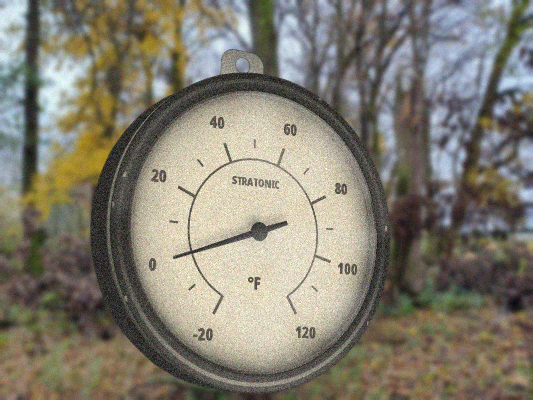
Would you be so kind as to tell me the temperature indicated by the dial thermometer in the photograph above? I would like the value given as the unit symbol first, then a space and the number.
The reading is °F 0
